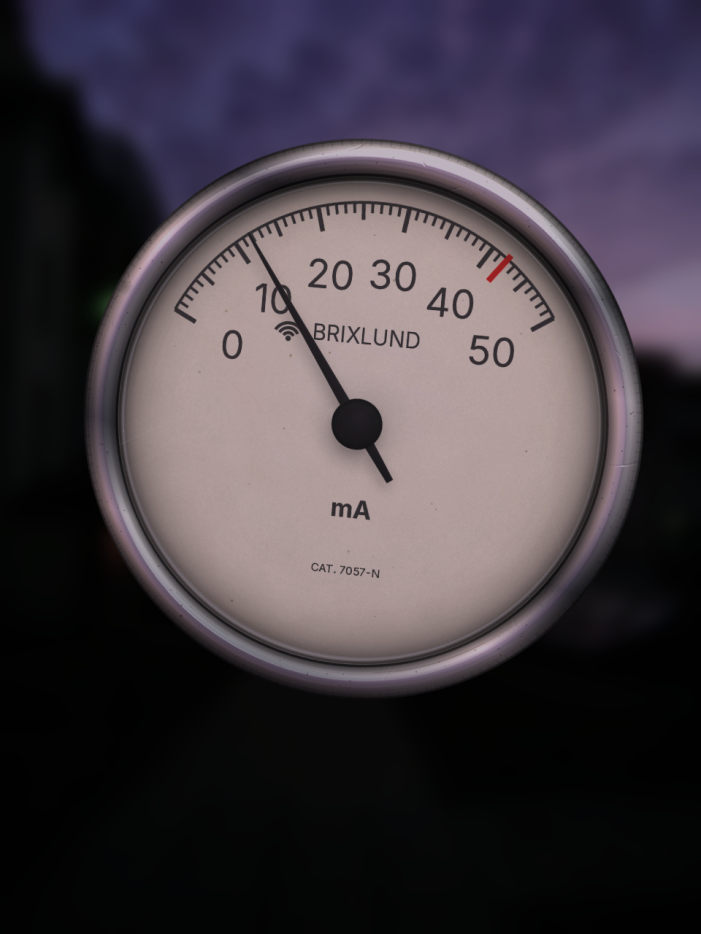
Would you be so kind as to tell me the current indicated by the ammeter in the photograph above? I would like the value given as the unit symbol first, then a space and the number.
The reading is mA 12
